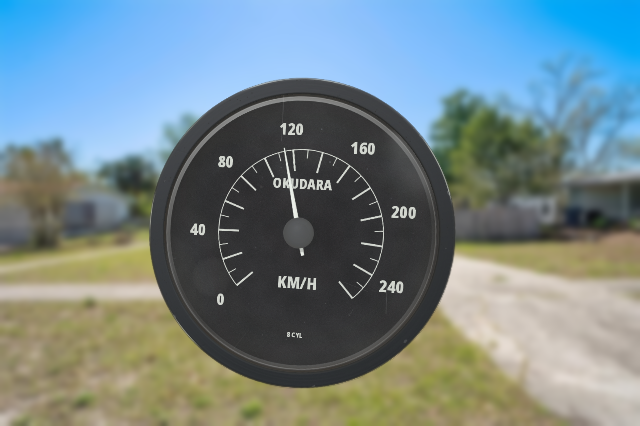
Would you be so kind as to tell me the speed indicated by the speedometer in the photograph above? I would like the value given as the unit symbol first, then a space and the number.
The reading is km/h 115
